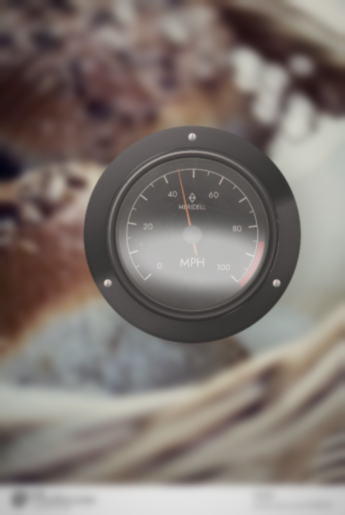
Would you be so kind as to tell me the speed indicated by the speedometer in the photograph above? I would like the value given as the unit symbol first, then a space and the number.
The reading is mph 45
